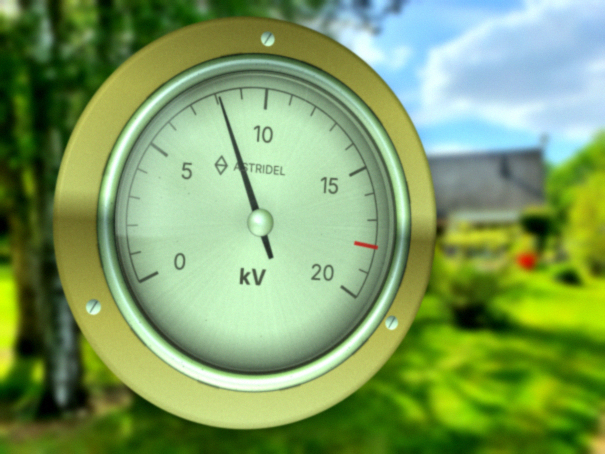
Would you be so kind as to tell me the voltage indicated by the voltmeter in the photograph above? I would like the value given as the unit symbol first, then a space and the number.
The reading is kV 8
